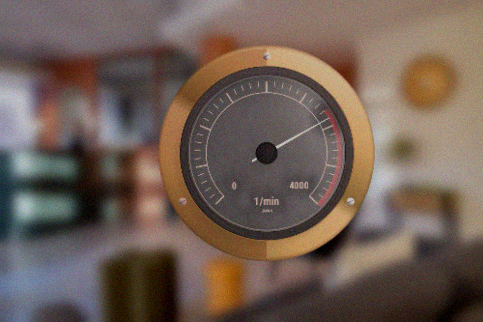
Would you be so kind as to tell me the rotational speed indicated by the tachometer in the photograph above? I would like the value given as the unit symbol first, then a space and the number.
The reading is rpm 2900
